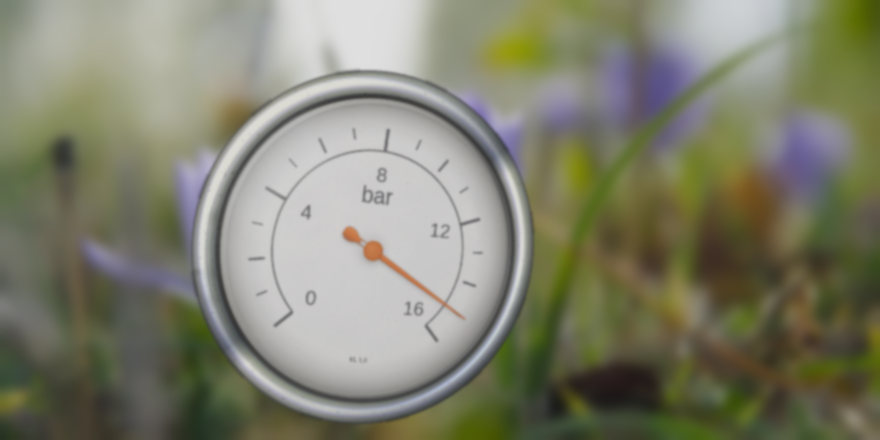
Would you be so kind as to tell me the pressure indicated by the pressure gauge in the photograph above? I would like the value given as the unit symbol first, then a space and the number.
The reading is bar 15
